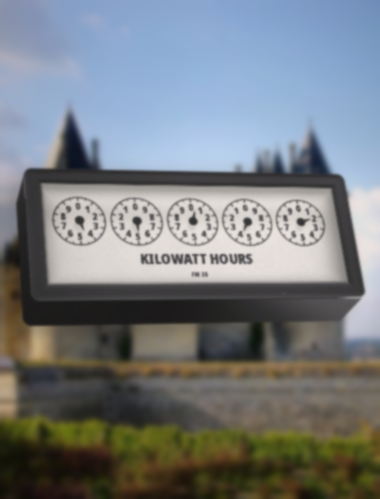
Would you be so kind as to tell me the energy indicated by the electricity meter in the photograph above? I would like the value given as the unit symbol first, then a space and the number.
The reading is kWh 45042
